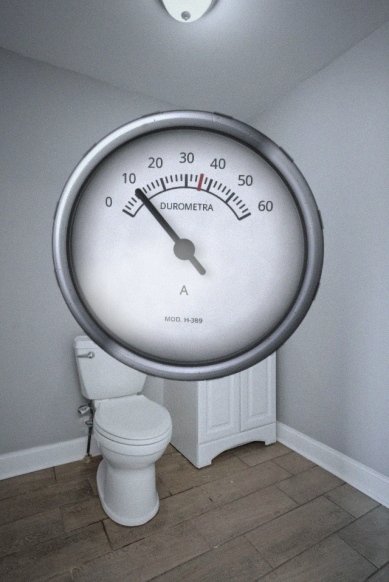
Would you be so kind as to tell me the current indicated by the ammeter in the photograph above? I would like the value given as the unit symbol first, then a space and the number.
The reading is A 10
